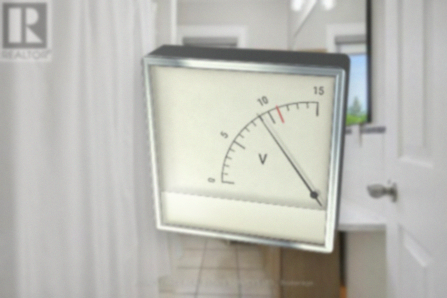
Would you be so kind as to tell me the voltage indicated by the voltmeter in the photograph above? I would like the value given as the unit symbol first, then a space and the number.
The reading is V 9
